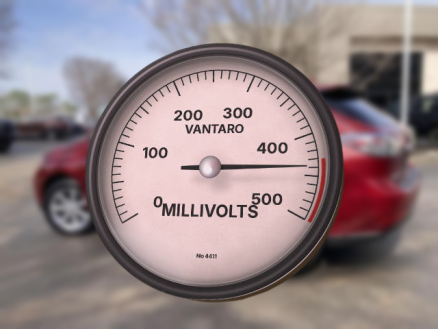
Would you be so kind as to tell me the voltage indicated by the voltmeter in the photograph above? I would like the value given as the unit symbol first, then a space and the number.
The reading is mV 440
